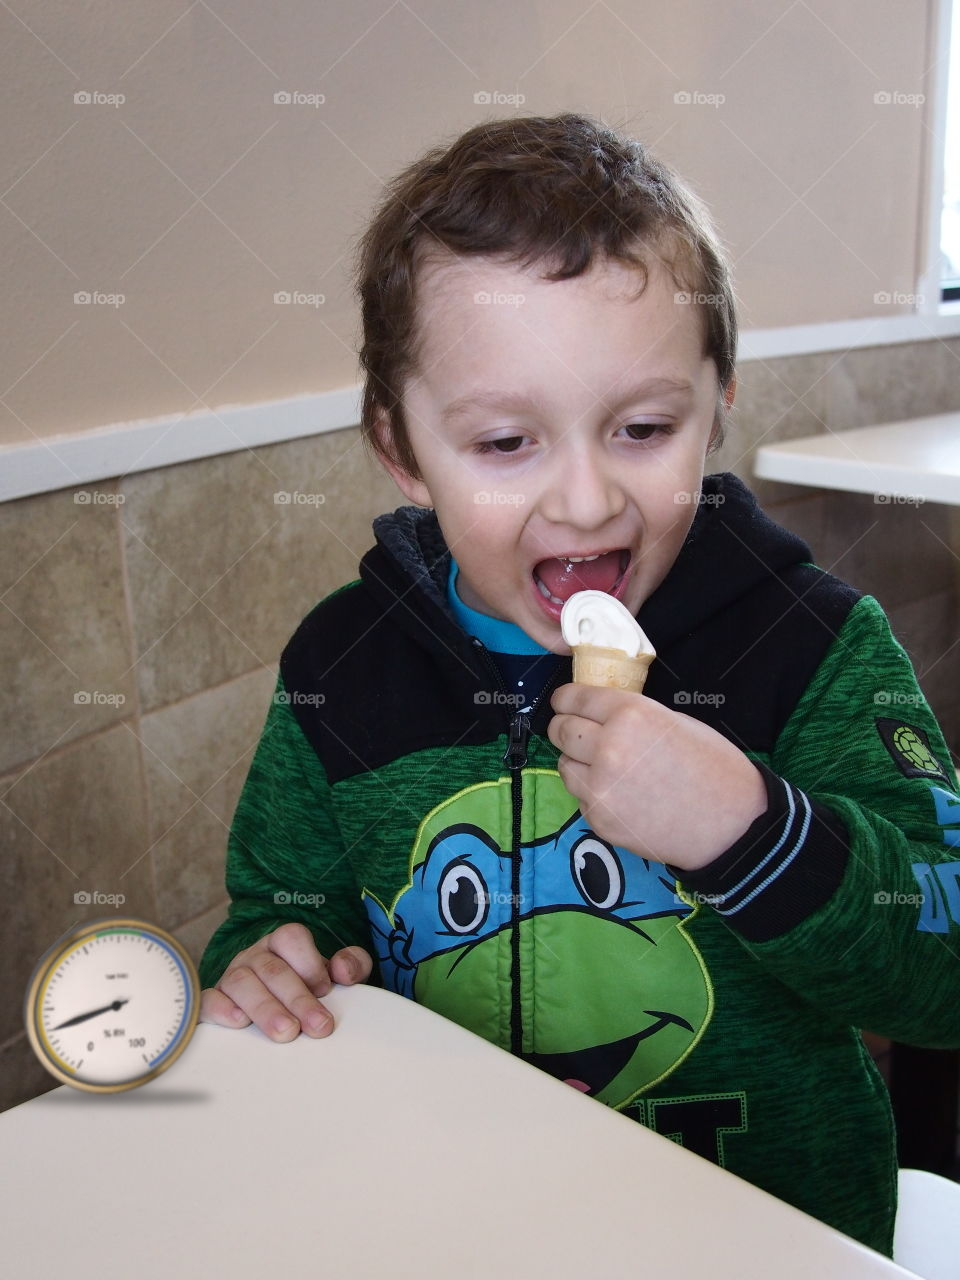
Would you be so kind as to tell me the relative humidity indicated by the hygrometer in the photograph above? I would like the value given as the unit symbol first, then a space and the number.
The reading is % 14
